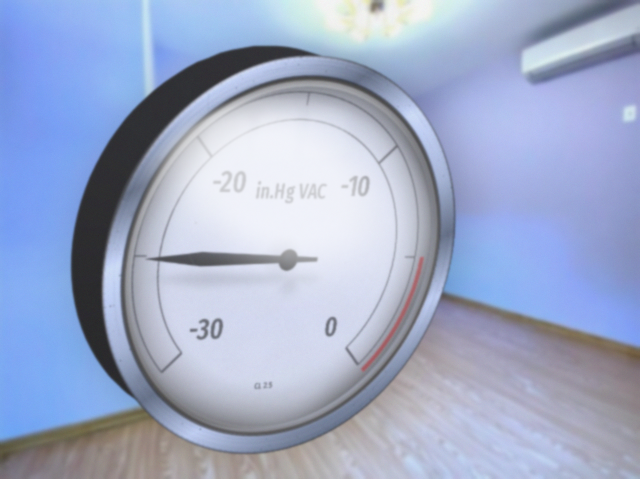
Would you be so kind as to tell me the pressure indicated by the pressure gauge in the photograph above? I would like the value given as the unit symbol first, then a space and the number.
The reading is inHg -25
